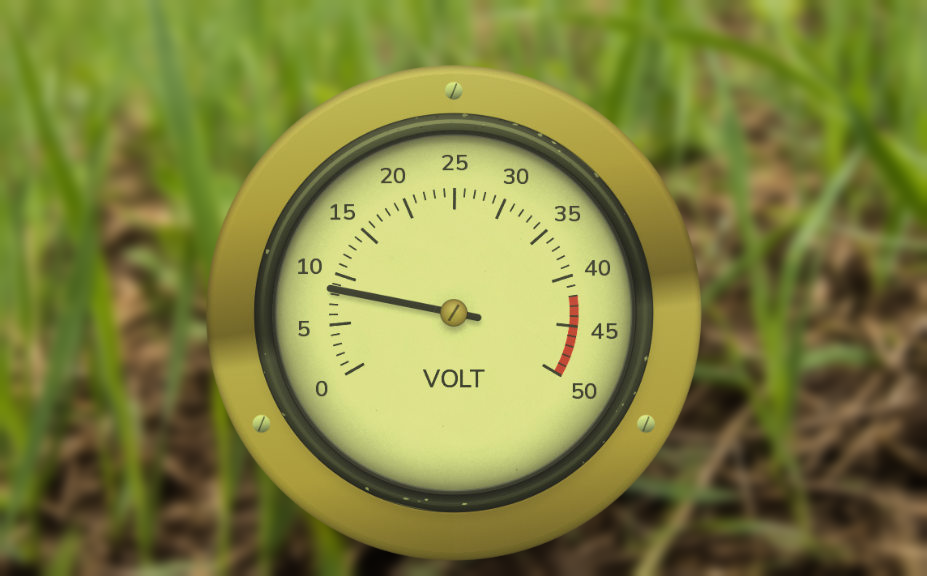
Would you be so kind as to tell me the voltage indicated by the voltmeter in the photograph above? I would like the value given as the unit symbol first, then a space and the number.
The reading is V 8.5
